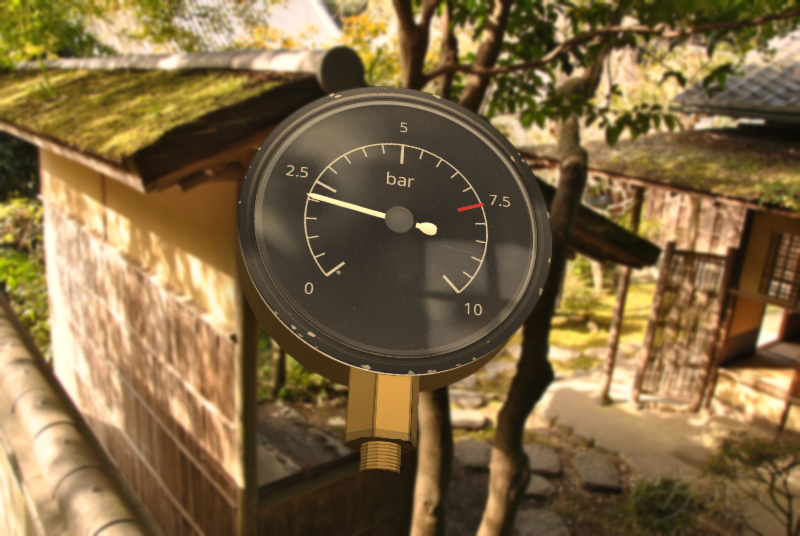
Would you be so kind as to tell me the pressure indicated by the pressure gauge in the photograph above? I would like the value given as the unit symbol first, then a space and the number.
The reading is bar 2
